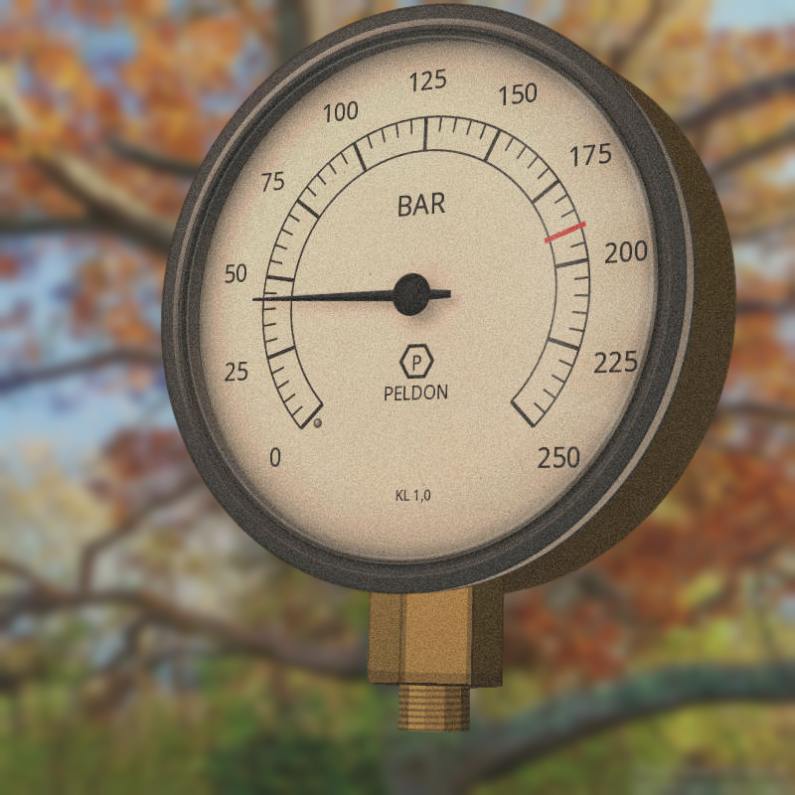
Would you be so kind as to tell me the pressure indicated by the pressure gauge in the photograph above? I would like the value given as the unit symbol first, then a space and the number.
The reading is bar 42.5
